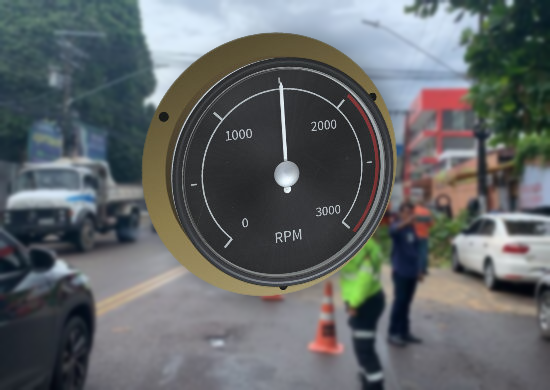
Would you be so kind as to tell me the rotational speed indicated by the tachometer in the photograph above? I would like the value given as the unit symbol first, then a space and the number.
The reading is rpm 1500
